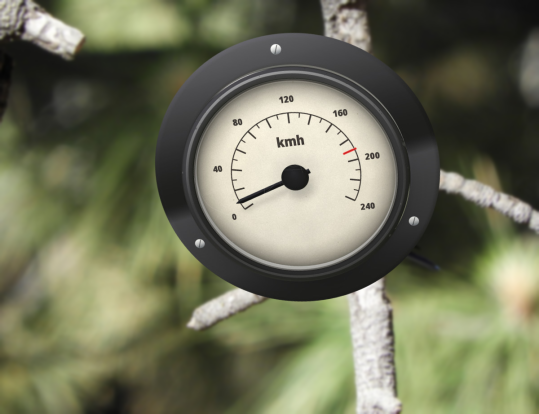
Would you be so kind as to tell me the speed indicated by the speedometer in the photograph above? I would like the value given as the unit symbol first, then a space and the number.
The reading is km/h 10
